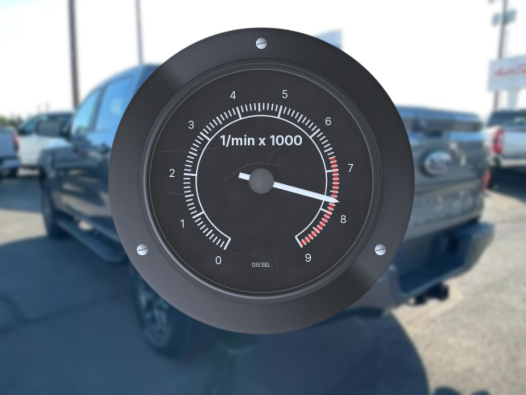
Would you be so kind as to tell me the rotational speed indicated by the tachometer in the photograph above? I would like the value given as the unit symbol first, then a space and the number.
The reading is rpm 7700
